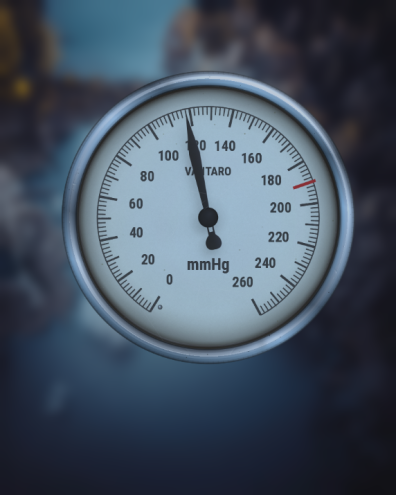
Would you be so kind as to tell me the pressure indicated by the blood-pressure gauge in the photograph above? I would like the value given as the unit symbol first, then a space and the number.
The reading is mmHg 118
